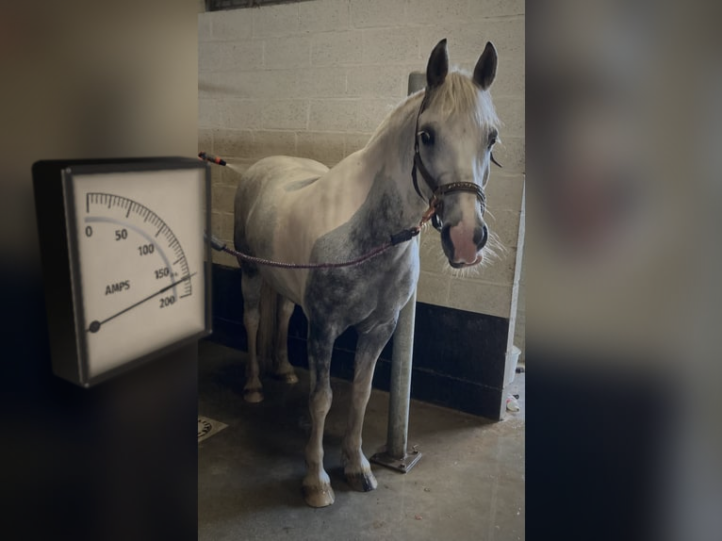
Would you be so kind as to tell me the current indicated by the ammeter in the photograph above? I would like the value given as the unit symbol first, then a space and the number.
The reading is A 175
